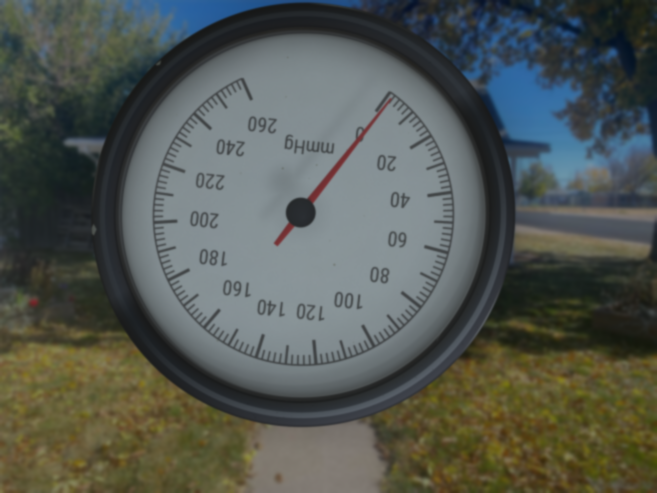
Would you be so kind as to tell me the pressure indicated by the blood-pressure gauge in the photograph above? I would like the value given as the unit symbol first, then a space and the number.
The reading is mmHg 2
